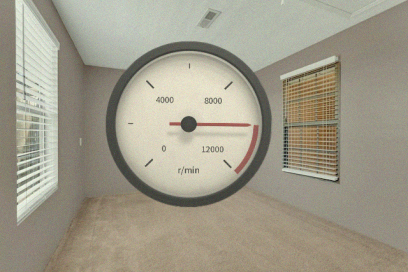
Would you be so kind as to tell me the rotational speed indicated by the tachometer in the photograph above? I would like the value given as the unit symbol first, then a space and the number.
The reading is rpm 10000
